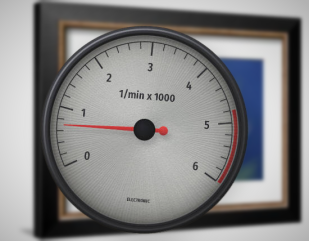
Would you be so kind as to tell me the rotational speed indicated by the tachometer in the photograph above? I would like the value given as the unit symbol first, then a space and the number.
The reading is rpm 700
